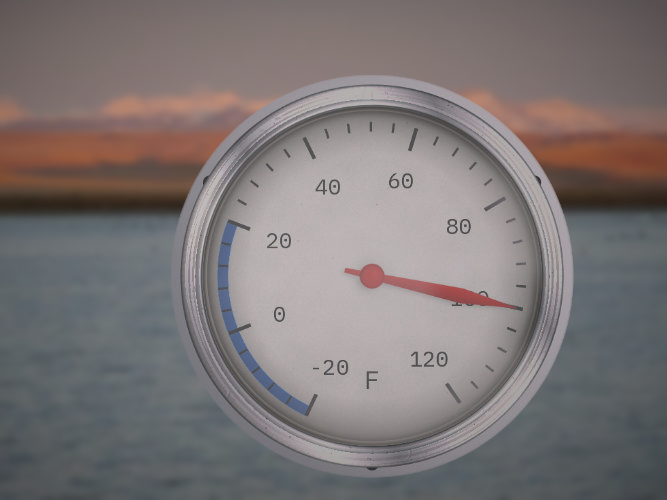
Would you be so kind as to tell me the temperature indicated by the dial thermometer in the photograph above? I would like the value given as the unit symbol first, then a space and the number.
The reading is °F 100
